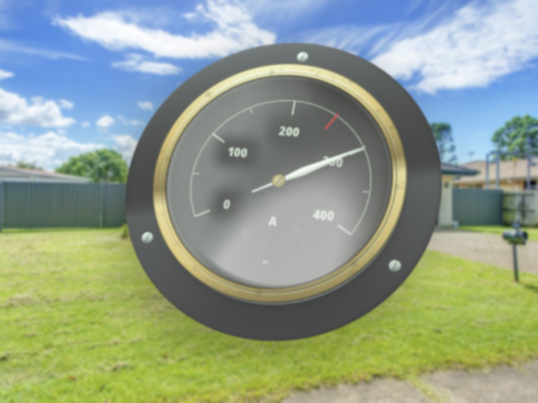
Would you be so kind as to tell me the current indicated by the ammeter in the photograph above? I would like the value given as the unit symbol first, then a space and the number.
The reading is A 300
